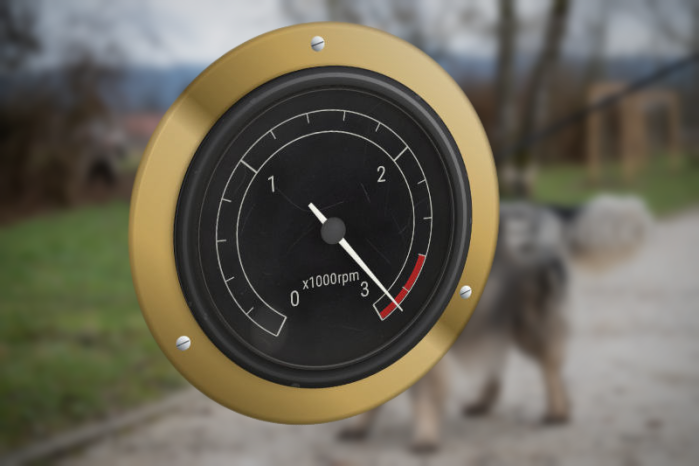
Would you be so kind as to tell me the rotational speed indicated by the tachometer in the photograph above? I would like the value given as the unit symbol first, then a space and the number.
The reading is rpm 2900
